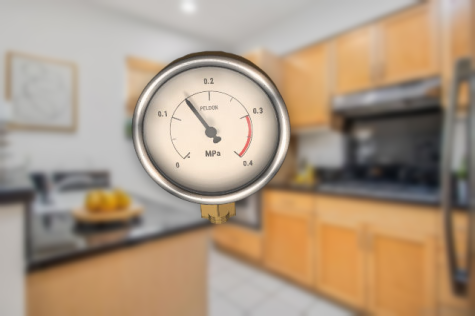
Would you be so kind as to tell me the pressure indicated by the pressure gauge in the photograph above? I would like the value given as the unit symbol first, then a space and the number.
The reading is MPa 0.15
